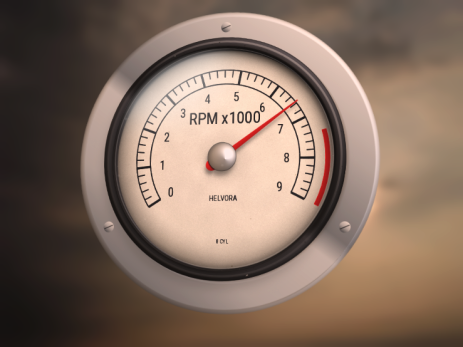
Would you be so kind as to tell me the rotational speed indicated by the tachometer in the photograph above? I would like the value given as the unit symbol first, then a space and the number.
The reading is rpm 6600
